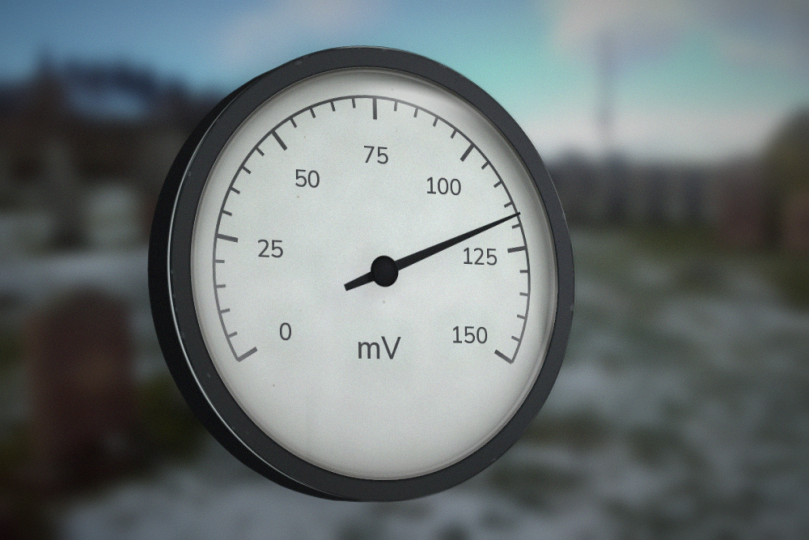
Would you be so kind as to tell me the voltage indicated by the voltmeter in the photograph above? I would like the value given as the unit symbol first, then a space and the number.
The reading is mV 117.5
